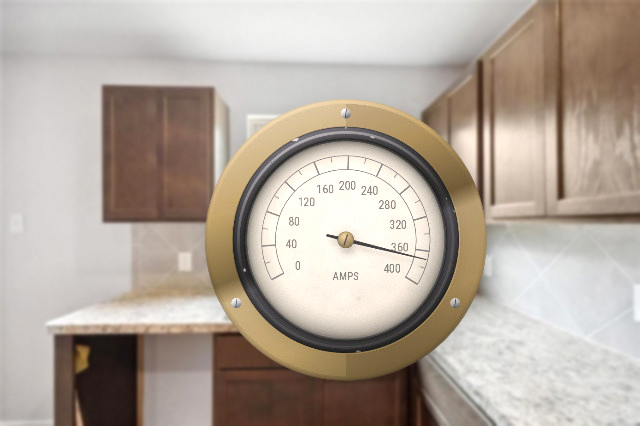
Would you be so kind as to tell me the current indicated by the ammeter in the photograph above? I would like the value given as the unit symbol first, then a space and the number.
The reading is A 370
